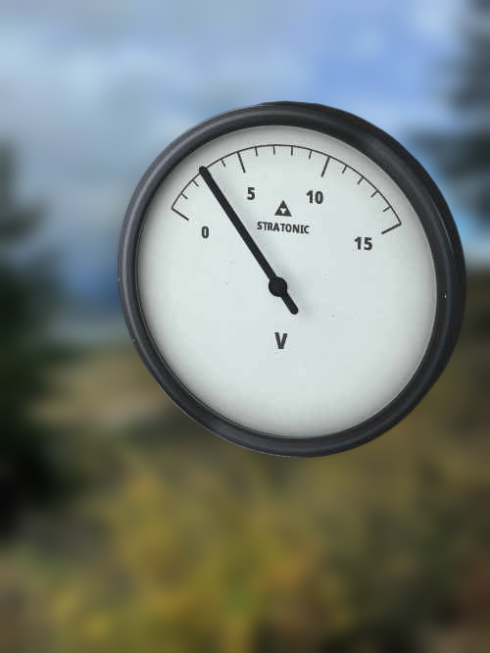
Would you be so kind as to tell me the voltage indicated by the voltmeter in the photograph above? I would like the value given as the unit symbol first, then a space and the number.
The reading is V 3
